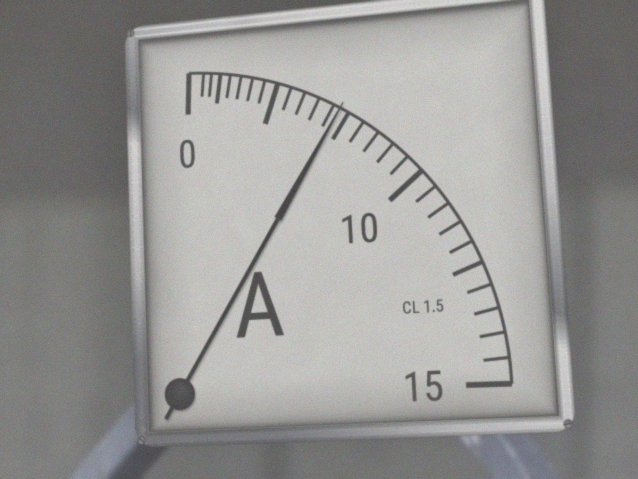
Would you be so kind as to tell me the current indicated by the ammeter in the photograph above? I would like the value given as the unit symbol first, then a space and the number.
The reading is A 7.25
